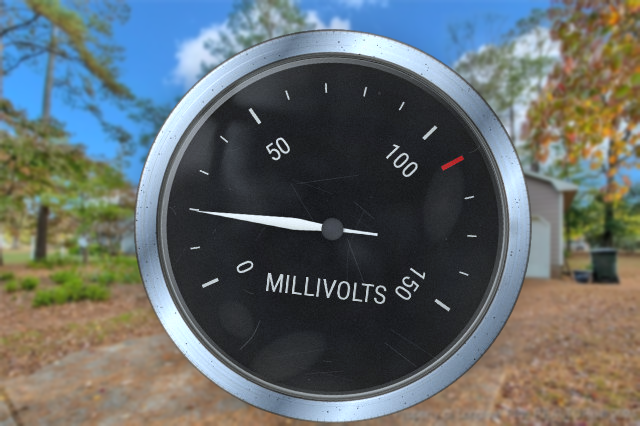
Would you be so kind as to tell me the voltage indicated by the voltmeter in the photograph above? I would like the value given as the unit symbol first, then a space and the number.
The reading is mV 20
